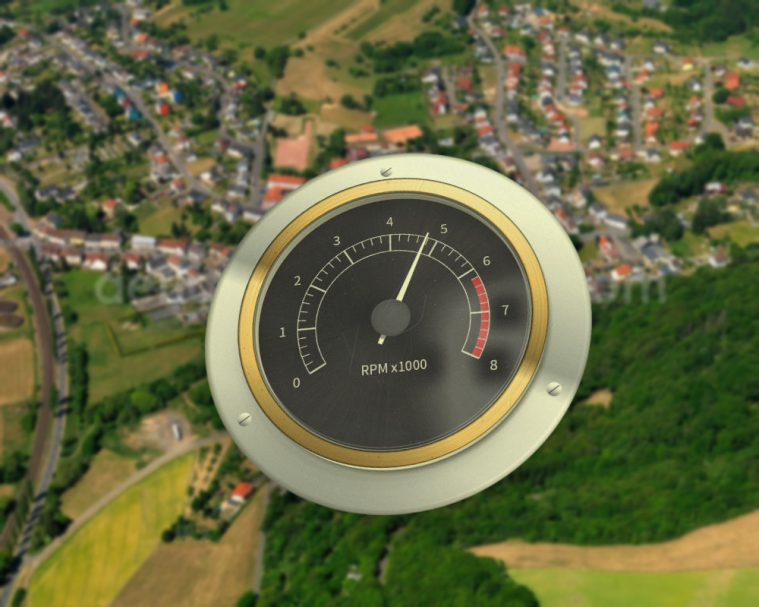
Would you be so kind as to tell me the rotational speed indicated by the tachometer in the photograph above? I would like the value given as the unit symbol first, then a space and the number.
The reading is rpm 4800
